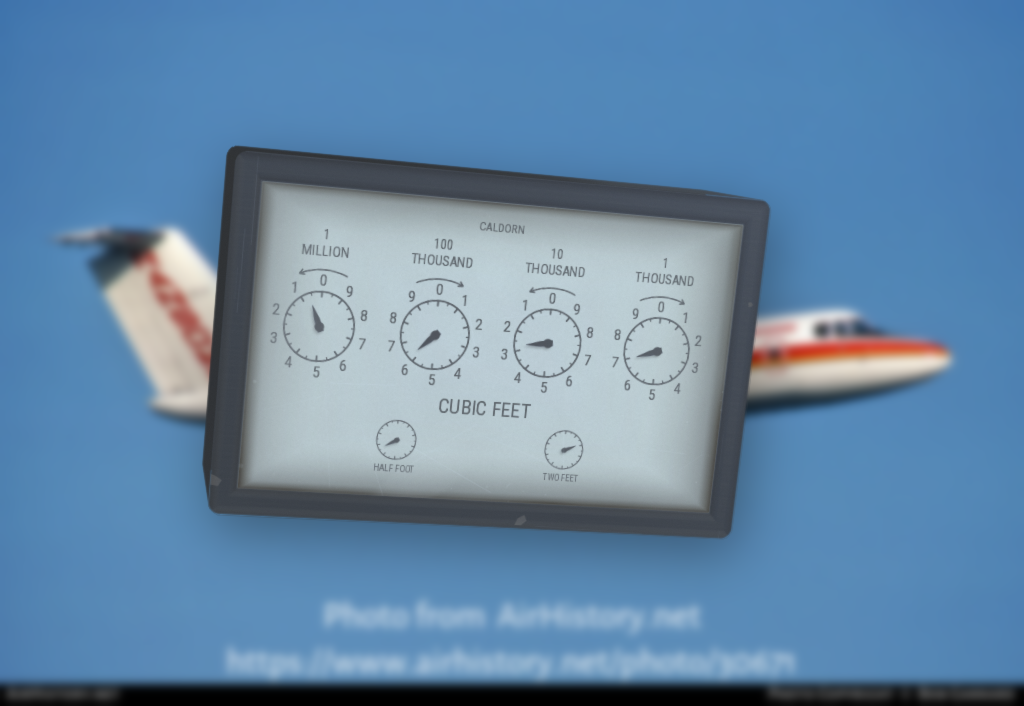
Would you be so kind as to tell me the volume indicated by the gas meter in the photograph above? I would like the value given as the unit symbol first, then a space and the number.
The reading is ft³ 62700
